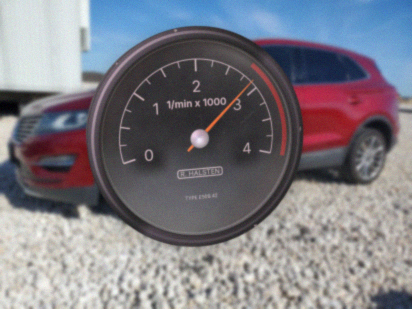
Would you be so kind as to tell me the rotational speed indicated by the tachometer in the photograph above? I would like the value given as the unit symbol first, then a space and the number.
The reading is rpm 2875
